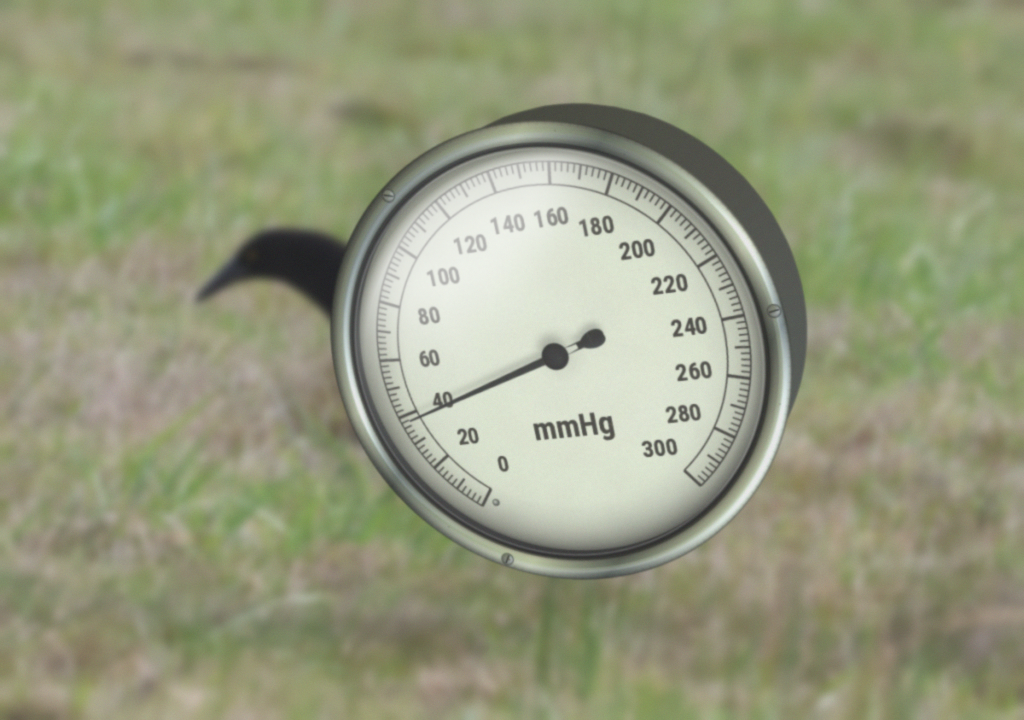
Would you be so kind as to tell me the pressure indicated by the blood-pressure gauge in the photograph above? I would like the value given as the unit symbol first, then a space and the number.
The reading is mmHg 38
